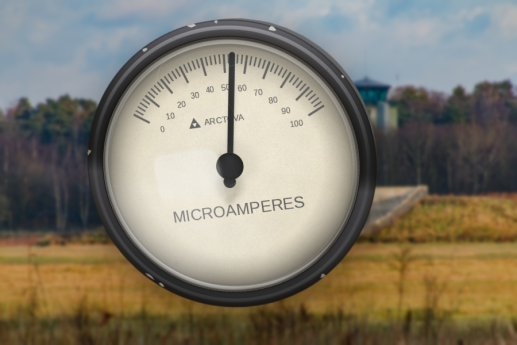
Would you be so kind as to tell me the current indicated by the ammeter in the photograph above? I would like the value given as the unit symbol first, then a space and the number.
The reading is µA 54
